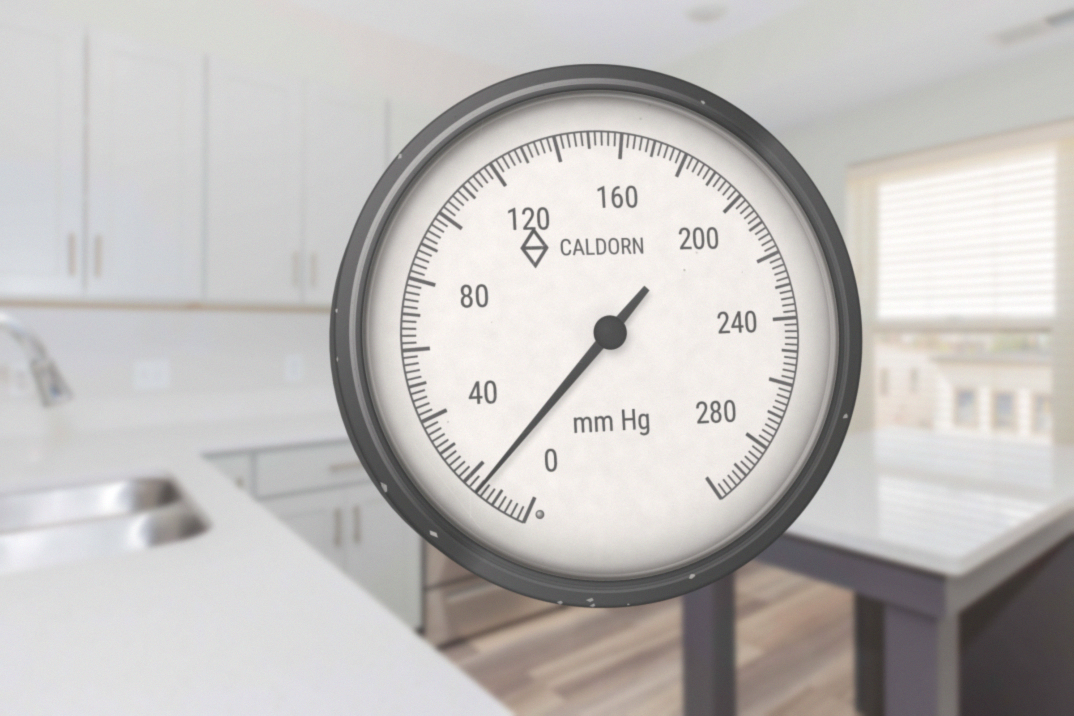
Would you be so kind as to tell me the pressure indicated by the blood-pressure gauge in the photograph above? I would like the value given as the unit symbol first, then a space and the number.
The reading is mmHg 16
